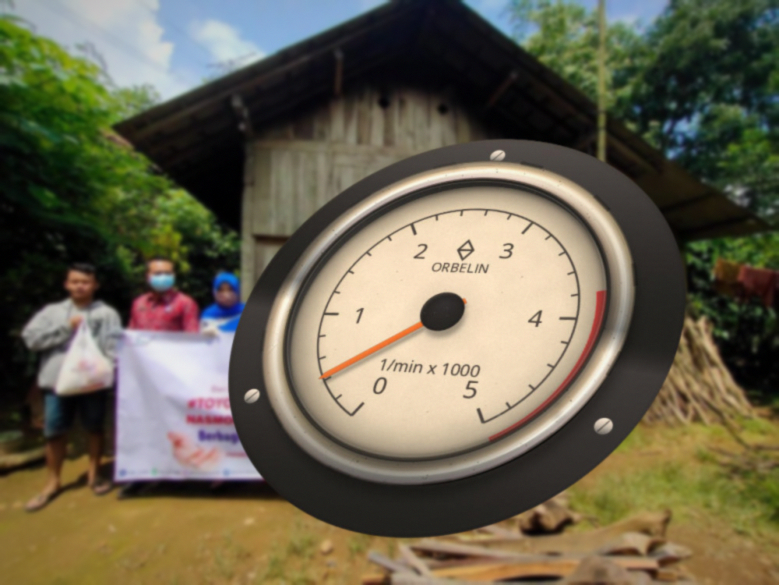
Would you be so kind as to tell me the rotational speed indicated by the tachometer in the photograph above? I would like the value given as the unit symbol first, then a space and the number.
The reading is rpm 400
